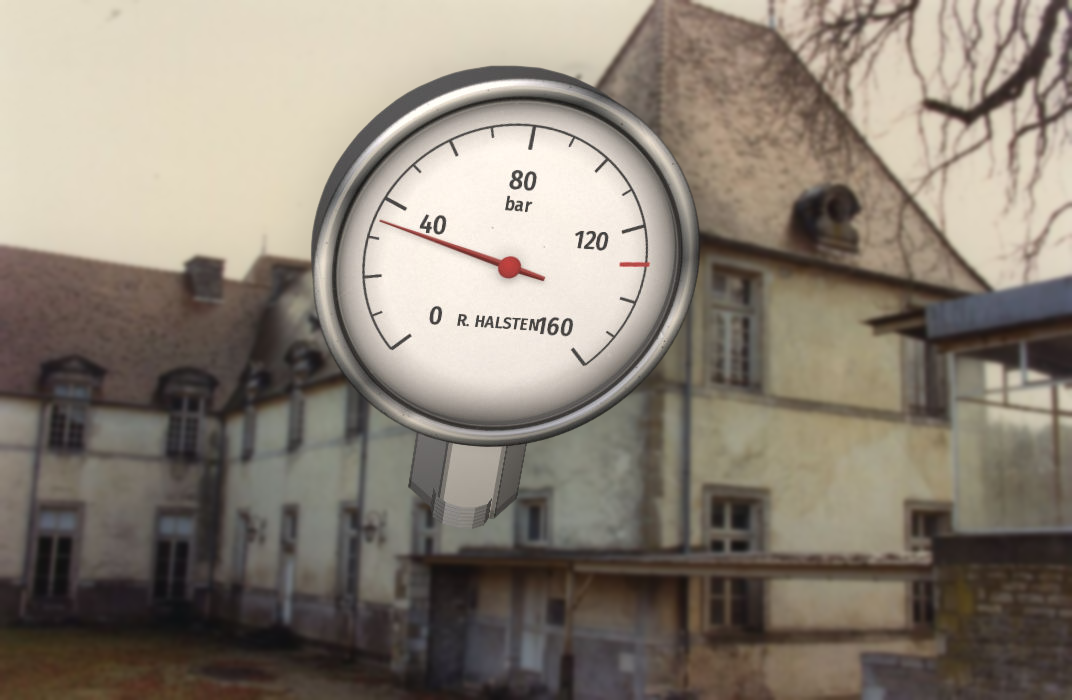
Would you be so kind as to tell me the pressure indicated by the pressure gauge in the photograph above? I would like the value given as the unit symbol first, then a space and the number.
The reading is bar 35
